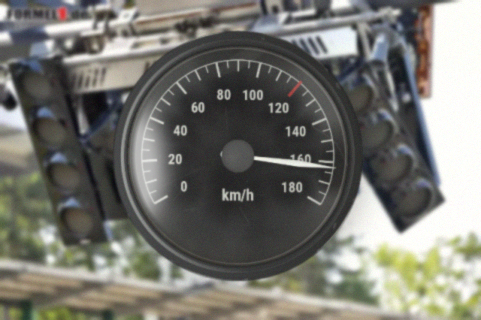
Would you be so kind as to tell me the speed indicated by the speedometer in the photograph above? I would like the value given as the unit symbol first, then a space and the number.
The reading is km/h 162.5
